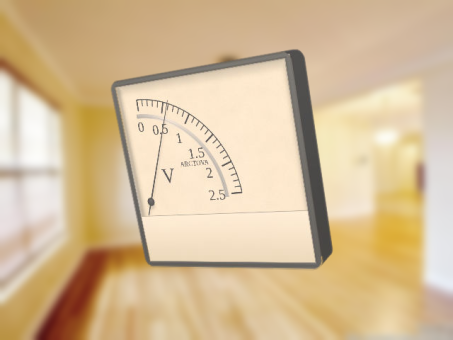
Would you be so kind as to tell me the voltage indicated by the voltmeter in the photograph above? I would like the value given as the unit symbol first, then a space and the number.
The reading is V 0.6
